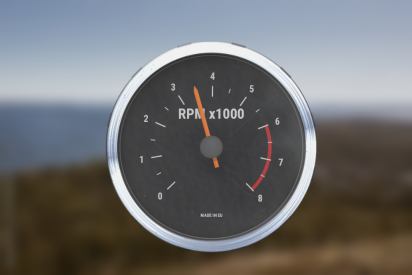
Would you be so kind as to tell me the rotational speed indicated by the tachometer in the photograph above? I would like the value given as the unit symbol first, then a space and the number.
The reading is rpm 3500
